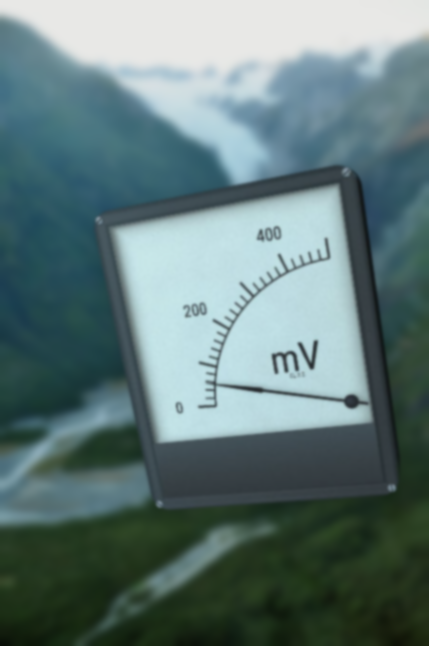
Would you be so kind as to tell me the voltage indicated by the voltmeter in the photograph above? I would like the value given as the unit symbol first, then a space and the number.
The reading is mV 60
